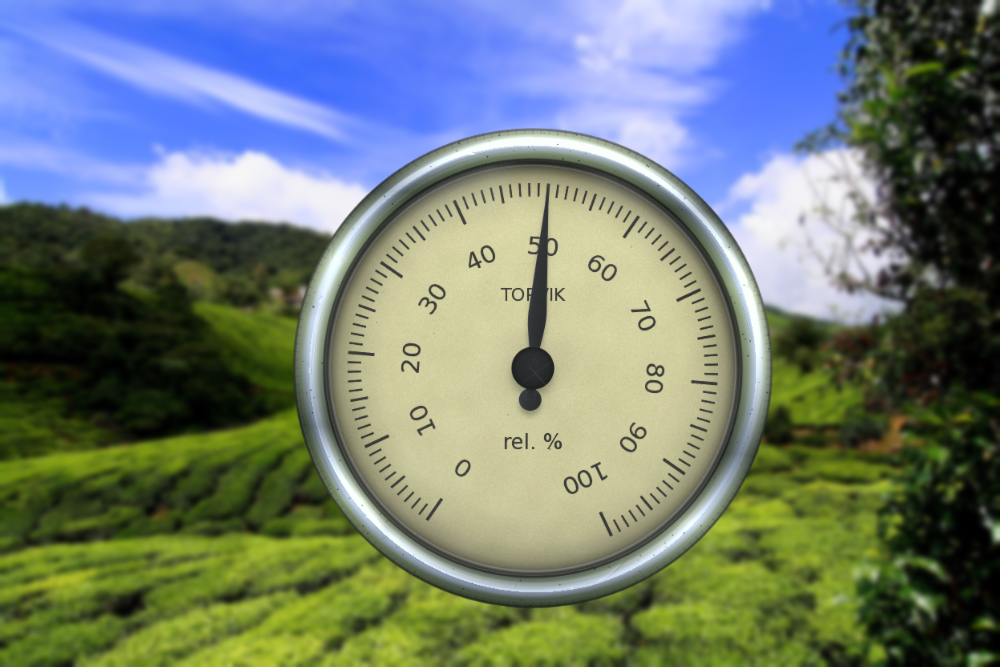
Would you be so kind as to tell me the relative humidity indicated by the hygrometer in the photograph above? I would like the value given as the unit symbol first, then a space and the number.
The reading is % 50
